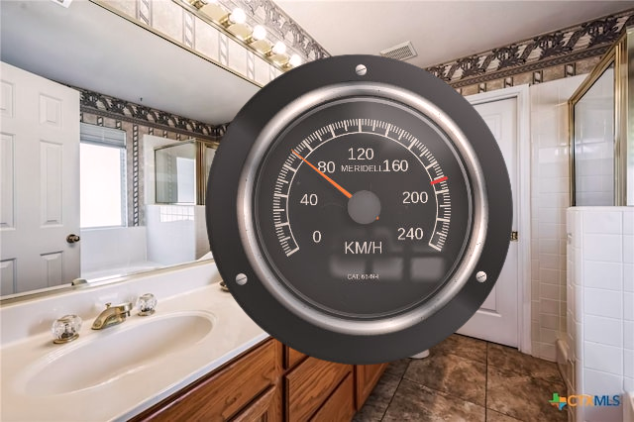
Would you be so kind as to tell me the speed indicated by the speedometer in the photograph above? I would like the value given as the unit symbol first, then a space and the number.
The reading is km/h 70
